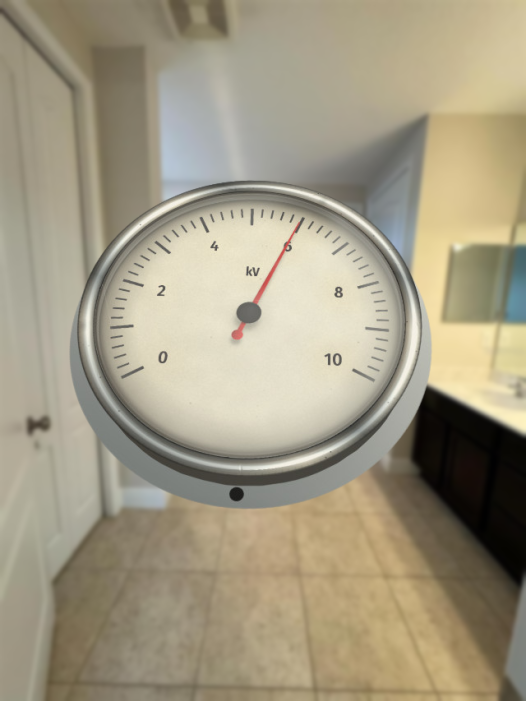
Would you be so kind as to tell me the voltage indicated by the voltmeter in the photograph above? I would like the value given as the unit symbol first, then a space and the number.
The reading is kV 6
